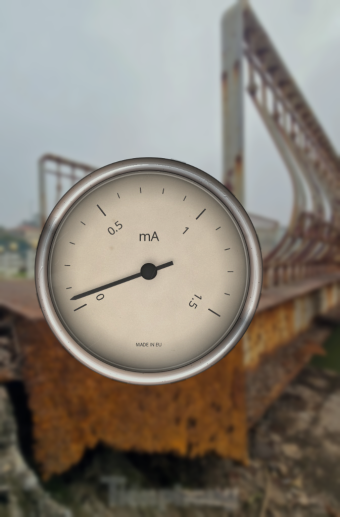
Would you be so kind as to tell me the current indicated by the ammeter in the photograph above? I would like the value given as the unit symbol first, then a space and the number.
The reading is mA 0.05
